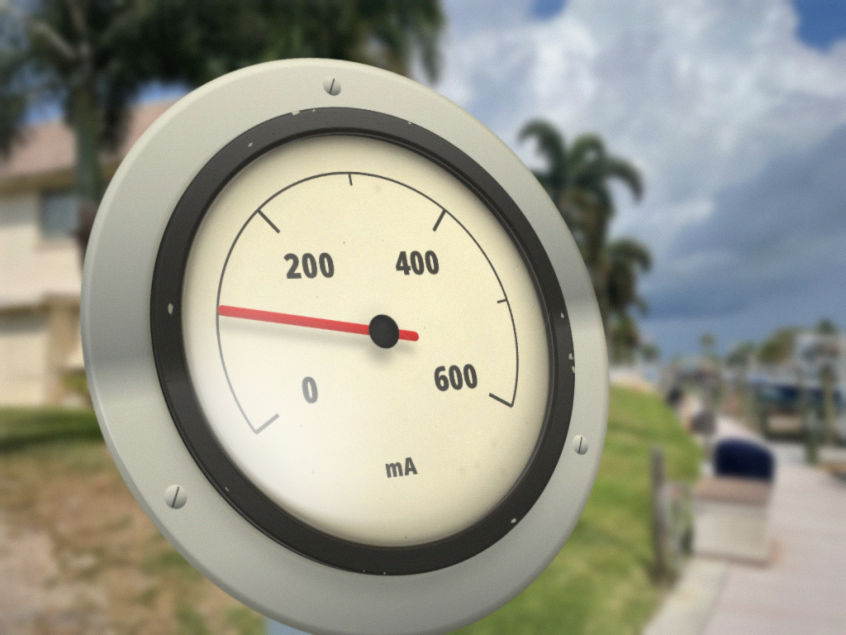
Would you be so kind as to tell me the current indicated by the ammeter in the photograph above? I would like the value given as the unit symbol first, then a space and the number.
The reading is mA 100
